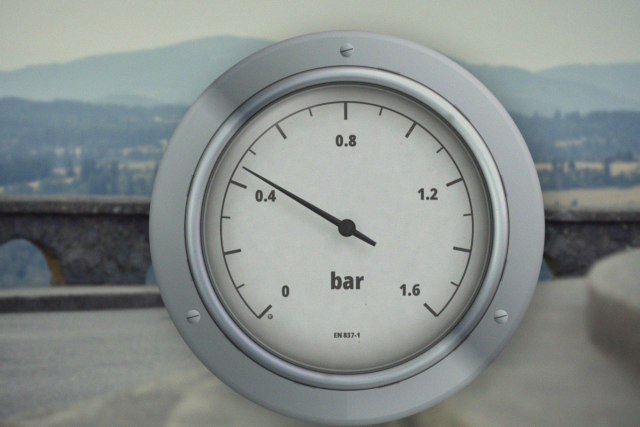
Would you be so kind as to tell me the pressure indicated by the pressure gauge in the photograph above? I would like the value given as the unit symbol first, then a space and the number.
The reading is bar 0.45
